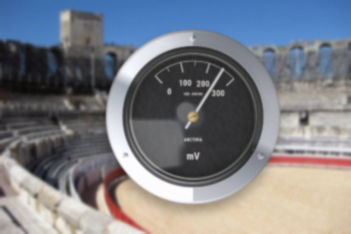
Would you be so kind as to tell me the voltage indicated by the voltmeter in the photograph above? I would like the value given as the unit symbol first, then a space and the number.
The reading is mV 250
